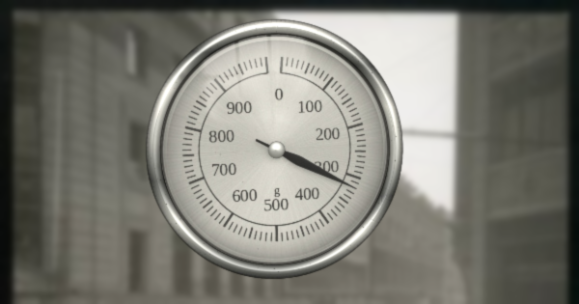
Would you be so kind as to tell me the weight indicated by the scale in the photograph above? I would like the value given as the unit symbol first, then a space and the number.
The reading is g 320
